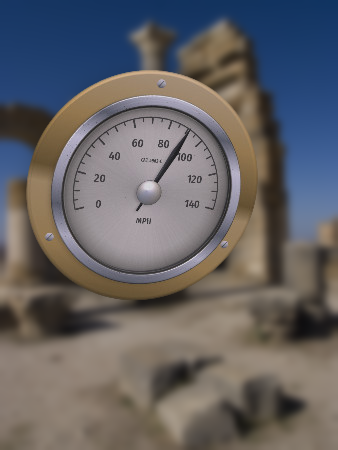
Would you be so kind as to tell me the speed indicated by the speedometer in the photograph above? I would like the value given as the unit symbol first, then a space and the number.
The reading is mph 90
